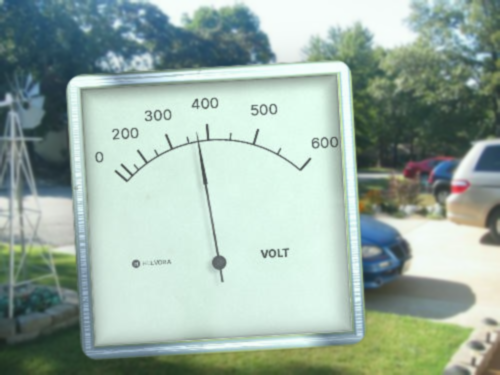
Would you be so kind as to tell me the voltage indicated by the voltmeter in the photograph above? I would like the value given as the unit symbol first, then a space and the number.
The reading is V 375
